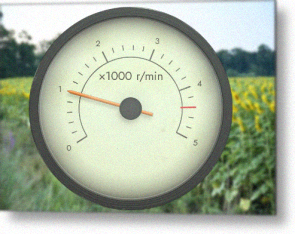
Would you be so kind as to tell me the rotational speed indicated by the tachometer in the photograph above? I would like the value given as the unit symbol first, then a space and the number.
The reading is rpm 1000
